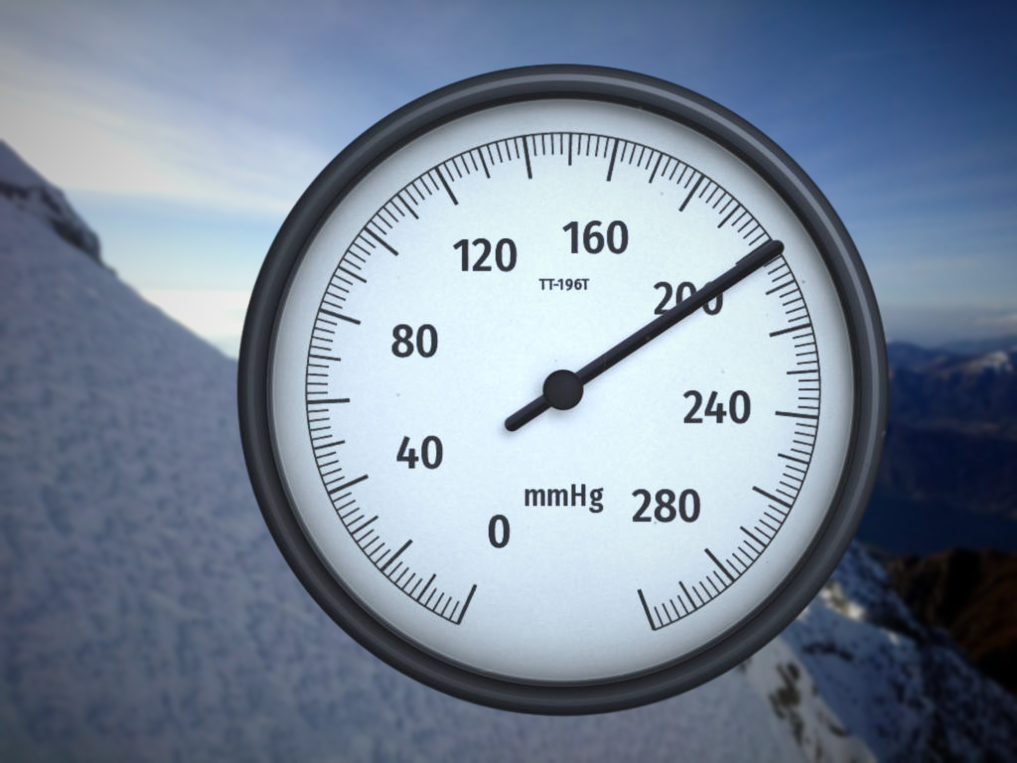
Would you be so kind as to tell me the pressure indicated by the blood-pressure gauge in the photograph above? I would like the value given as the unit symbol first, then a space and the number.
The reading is mmHg 202
